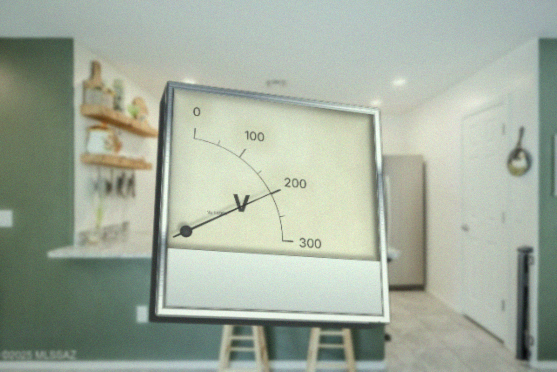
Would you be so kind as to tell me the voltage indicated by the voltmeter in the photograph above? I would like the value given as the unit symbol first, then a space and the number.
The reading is V 200
